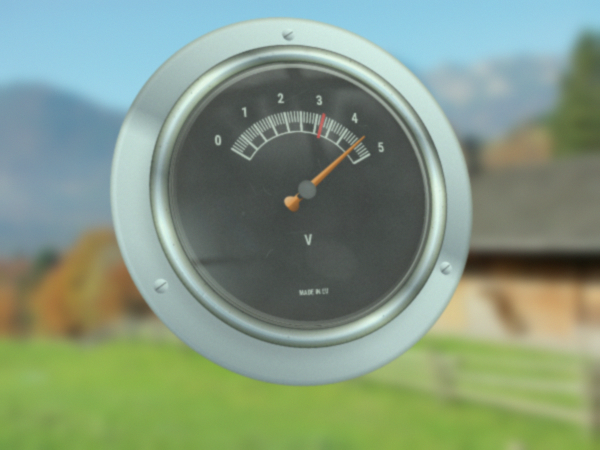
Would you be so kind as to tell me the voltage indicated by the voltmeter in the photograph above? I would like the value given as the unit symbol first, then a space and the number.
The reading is V 4.5
